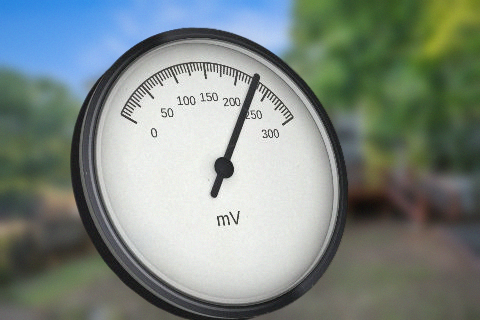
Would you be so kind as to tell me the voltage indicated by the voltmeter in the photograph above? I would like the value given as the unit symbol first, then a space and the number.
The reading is mV 225
